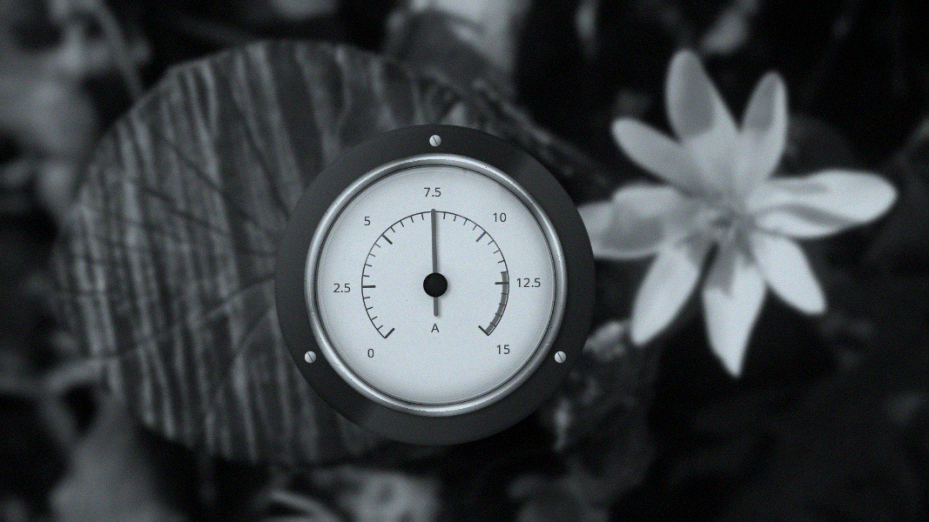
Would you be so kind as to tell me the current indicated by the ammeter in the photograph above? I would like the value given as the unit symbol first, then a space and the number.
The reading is A 7.5
